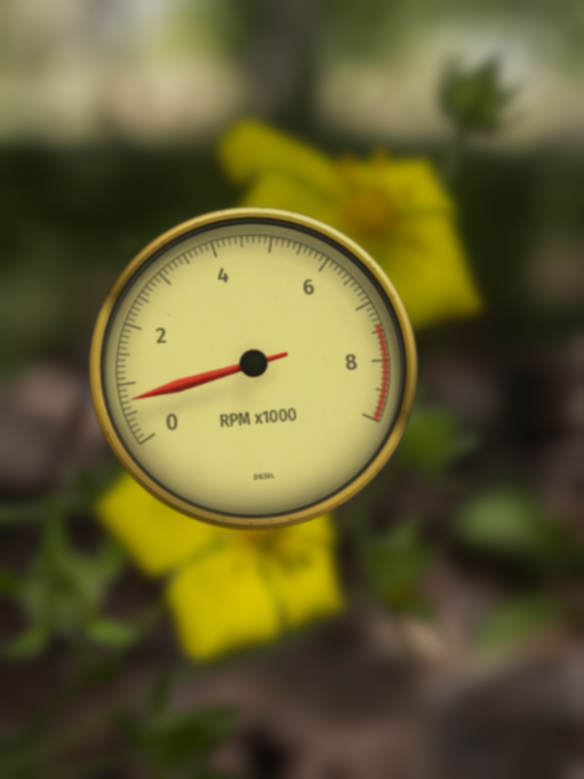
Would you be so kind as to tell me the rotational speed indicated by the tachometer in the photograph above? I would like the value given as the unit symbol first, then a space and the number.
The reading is rpm 700
